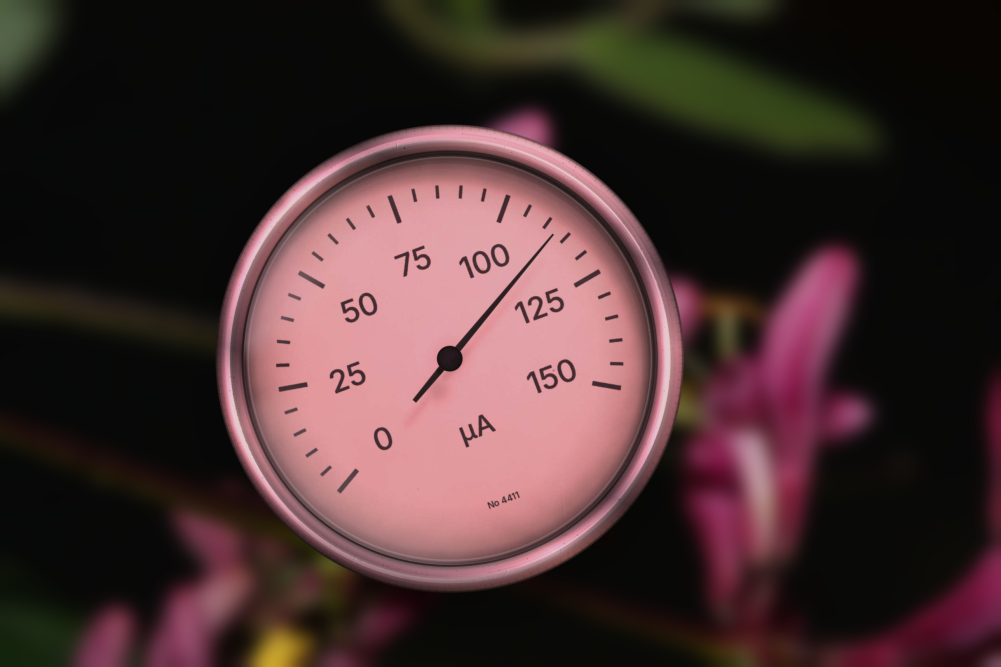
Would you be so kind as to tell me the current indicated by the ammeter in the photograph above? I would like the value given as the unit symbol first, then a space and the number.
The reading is µA 112.5
